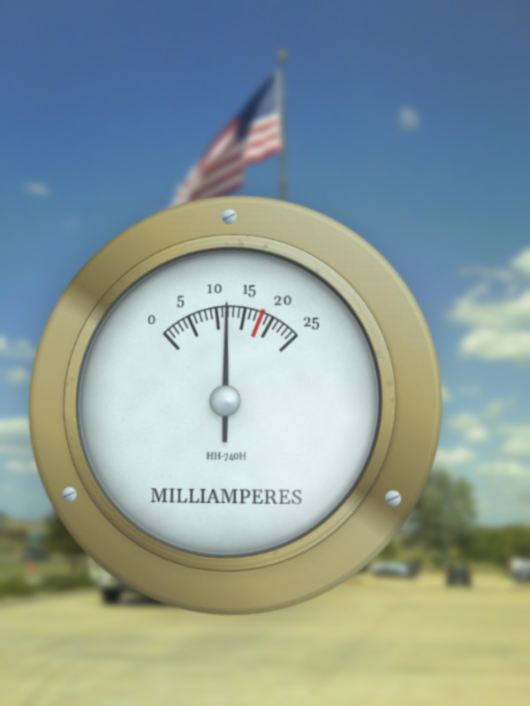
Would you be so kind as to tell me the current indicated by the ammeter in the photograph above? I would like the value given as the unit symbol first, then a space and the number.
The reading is mA 12
